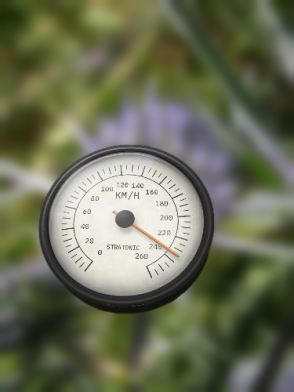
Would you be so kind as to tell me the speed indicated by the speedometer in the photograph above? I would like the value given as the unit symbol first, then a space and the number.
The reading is km/h 235
